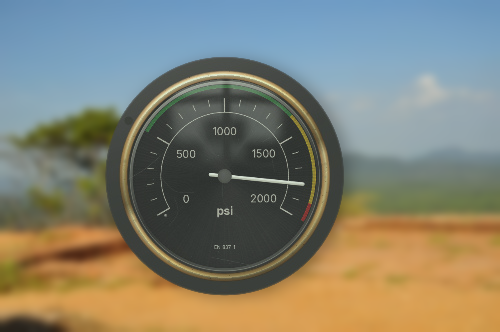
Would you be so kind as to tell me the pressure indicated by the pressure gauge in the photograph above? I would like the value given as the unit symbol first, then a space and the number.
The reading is psi 1800
